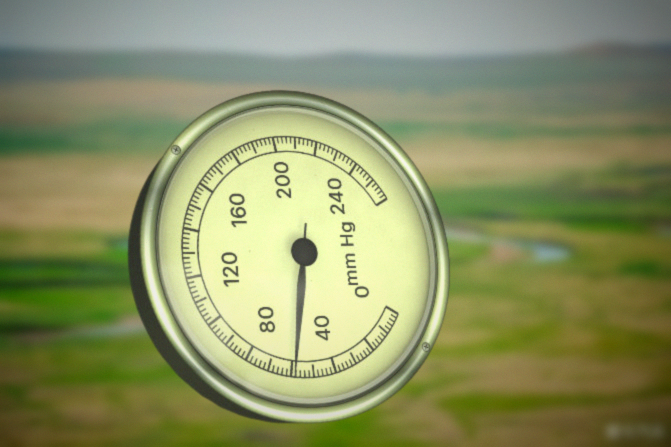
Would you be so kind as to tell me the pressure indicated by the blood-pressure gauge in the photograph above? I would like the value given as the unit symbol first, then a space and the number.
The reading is mmHg 60
